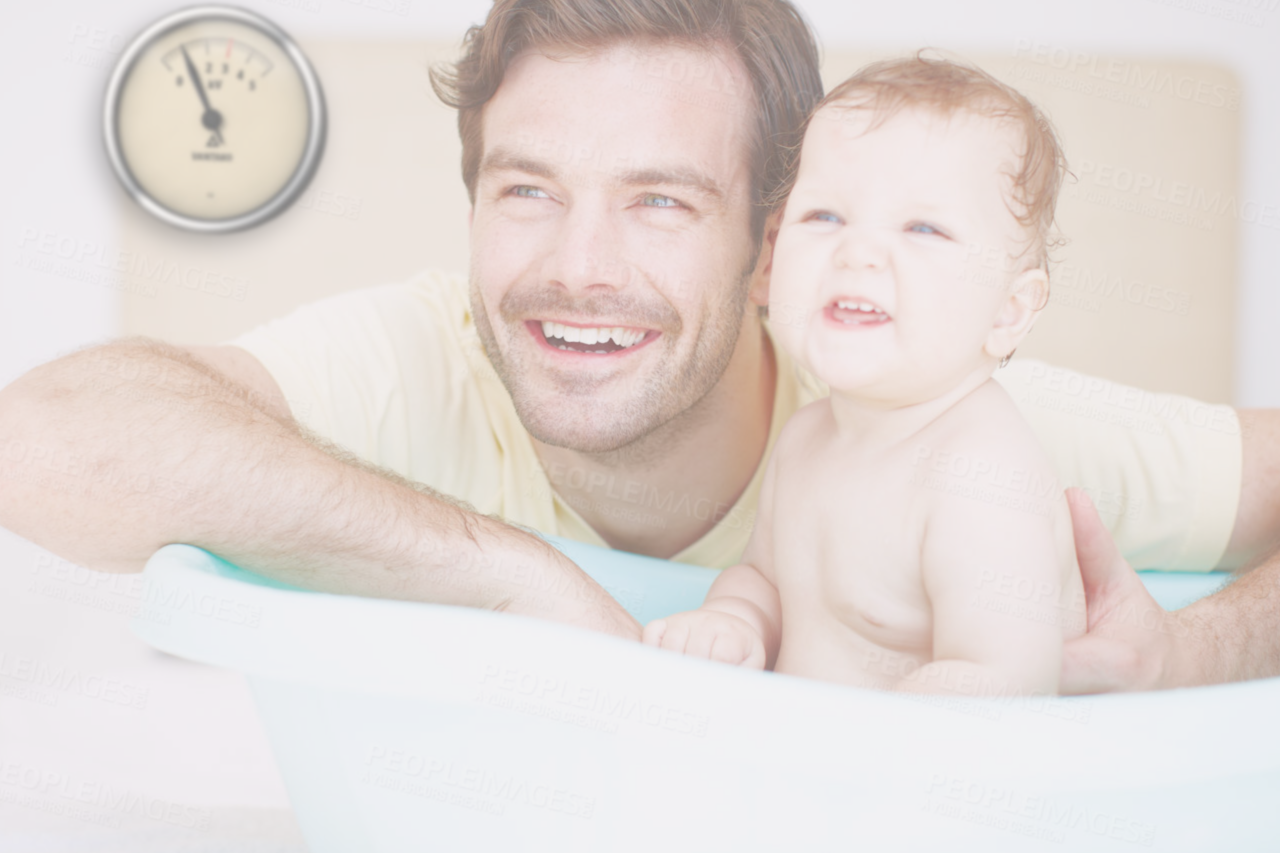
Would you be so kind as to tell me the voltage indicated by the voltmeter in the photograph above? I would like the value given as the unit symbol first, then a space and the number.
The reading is kV 1
